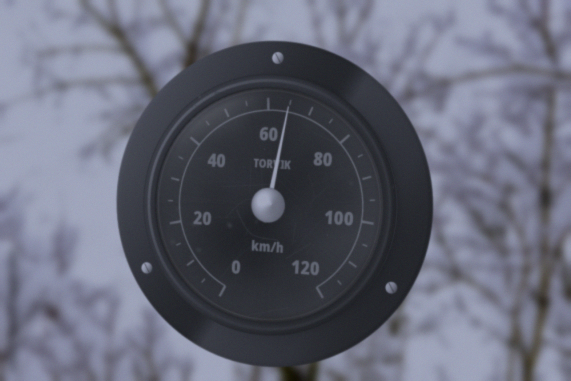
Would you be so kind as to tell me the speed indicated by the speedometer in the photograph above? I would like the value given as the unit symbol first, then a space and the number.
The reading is km/h 65
